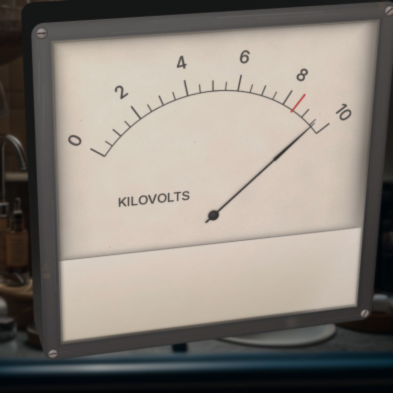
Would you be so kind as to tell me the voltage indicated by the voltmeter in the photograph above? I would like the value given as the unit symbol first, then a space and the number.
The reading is kV 9.5
